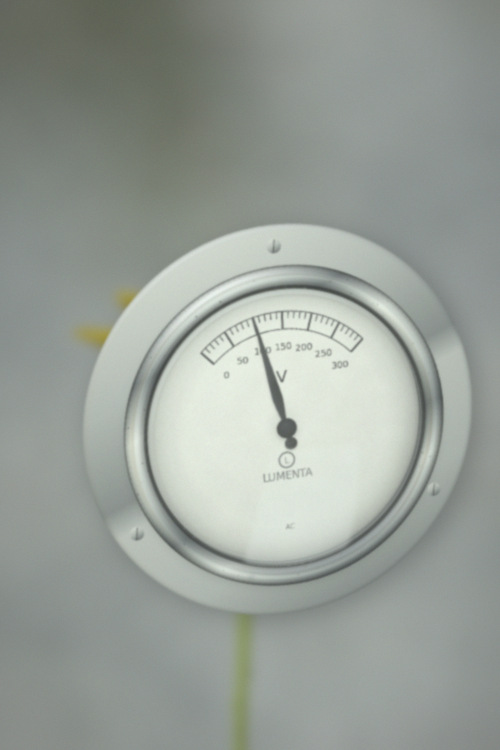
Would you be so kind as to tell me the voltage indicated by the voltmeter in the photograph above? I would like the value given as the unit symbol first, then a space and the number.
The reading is V 100
